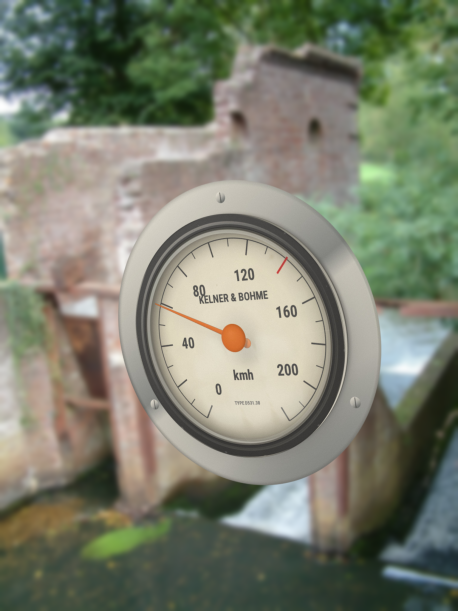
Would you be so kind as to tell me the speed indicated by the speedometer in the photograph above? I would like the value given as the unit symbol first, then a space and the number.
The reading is km/h 60
